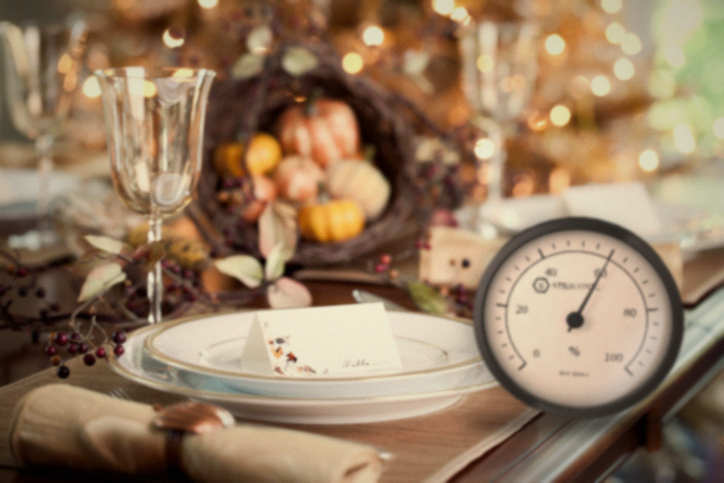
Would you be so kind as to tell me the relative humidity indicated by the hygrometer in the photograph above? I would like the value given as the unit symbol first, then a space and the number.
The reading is % 60
